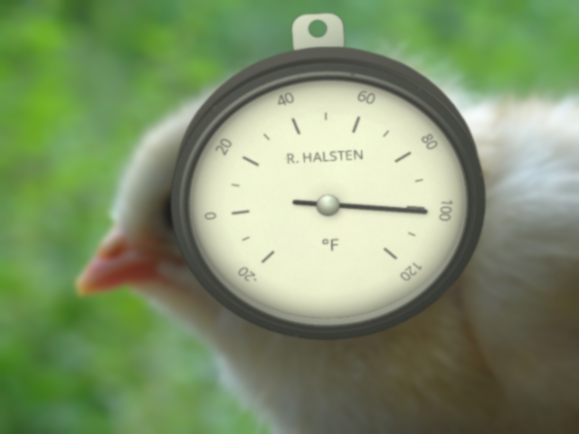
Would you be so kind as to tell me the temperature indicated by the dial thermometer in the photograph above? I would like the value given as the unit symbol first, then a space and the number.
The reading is °F 100
